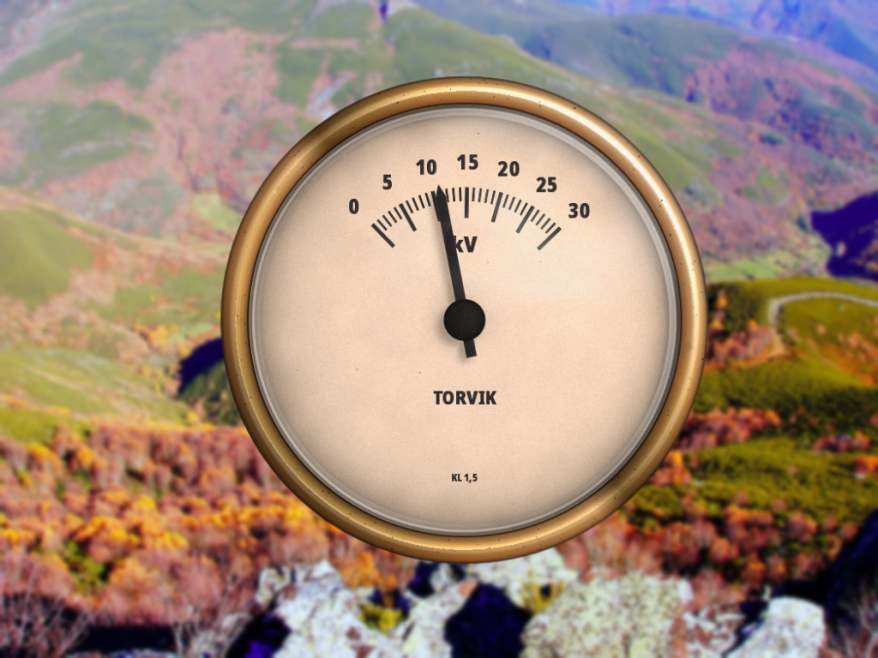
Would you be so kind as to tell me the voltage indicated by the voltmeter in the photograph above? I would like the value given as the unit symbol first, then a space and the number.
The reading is kV 11
